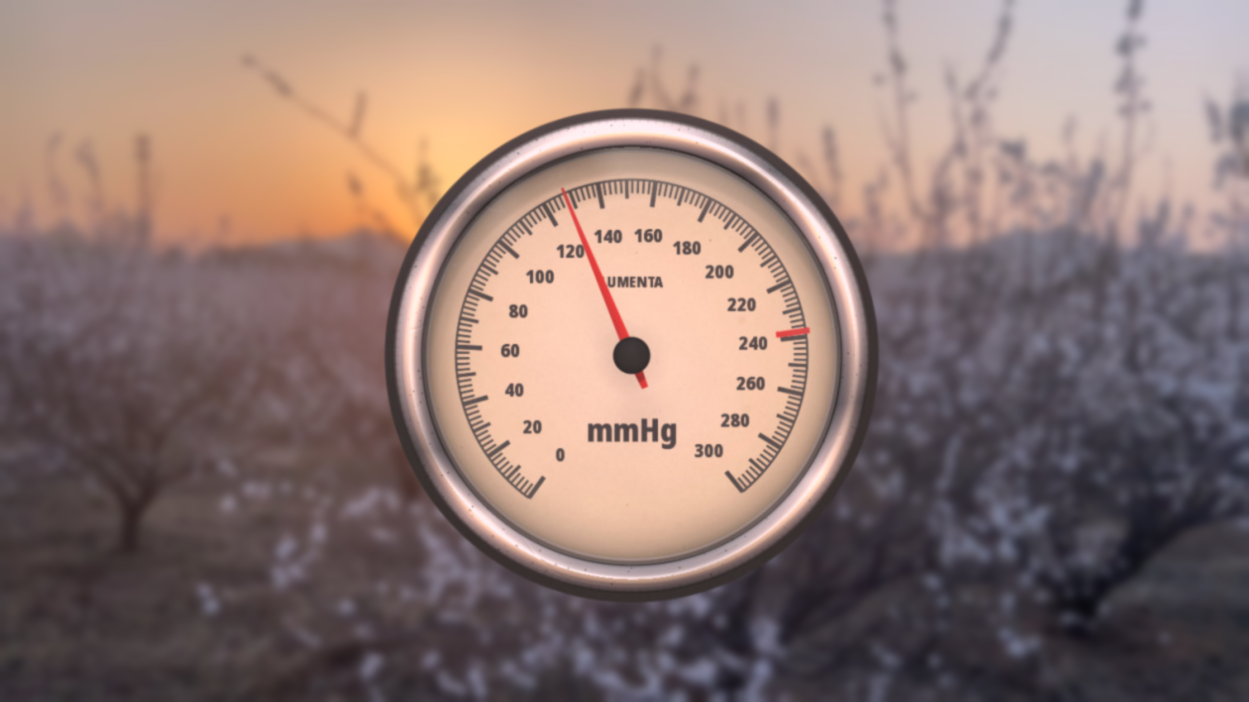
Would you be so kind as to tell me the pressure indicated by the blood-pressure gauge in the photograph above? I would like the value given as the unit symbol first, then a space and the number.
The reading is mmHg 128
